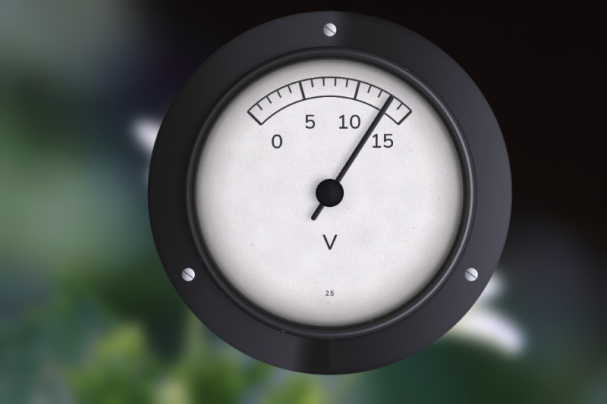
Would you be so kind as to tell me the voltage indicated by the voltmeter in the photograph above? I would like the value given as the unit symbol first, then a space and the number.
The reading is V 13
